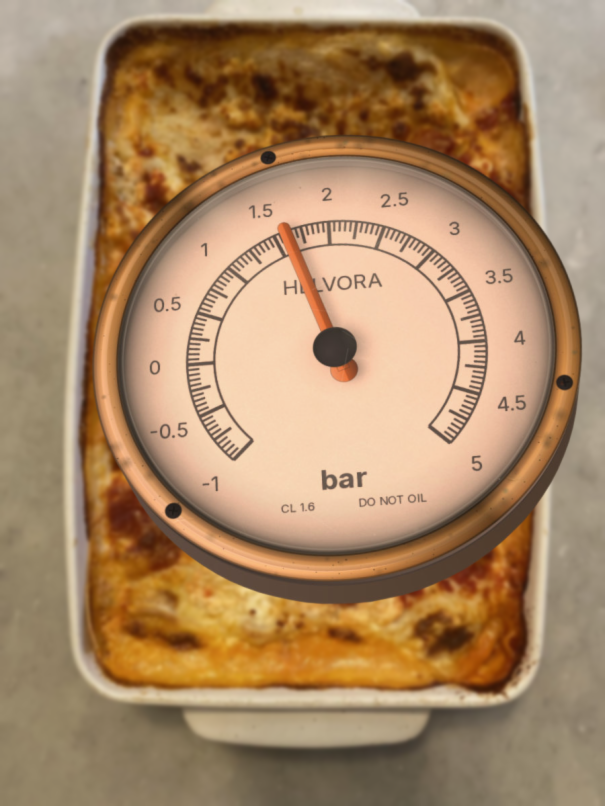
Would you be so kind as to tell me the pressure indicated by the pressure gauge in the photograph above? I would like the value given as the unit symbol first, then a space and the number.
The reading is bar 1.6
